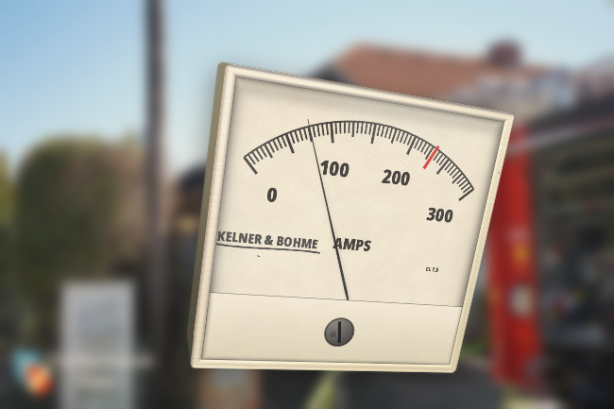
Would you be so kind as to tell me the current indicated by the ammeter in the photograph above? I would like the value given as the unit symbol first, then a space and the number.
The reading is A 75
